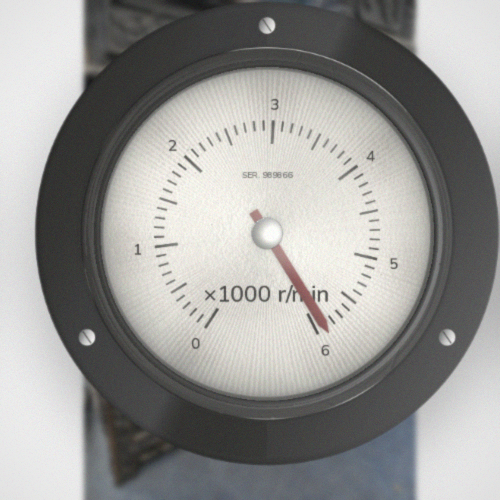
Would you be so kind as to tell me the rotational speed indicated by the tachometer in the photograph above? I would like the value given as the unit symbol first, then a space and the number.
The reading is rpm 5900
